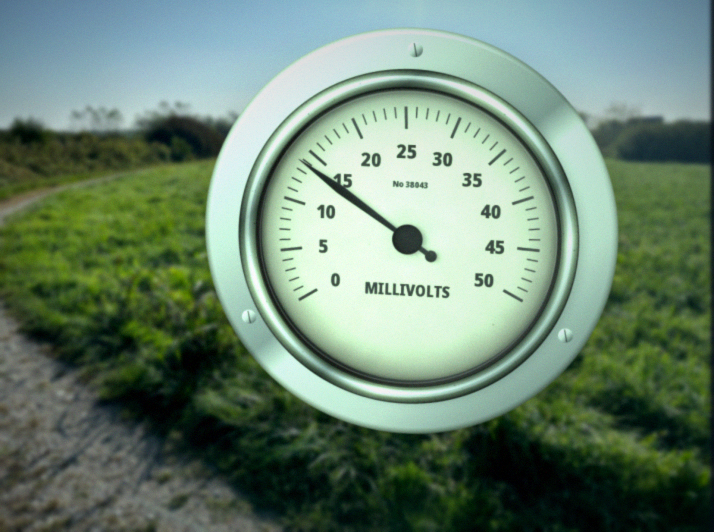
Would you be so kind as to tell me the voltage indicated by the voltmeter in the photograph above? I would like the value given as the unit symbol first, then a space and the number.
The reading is mV 14
